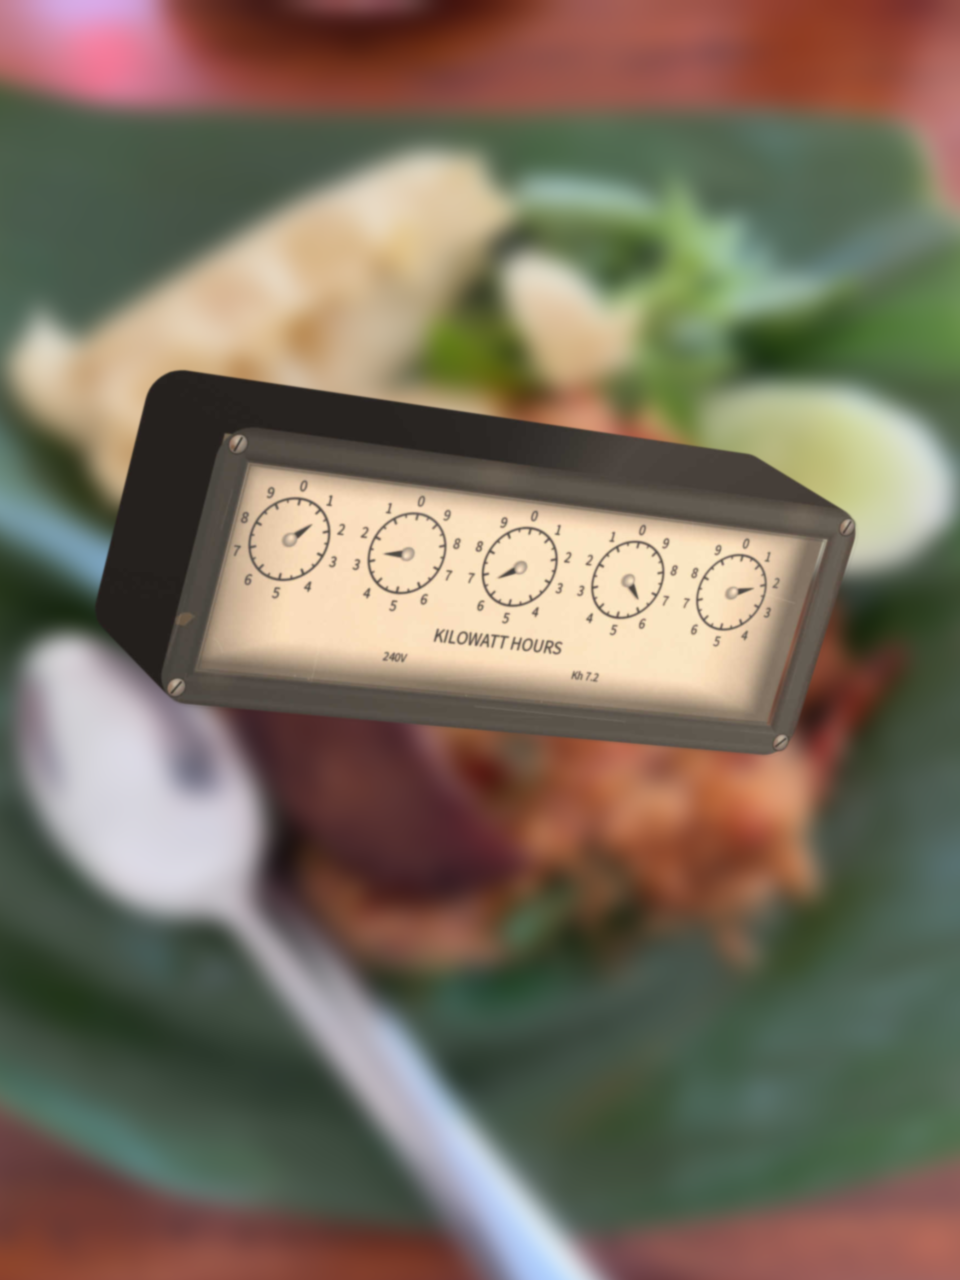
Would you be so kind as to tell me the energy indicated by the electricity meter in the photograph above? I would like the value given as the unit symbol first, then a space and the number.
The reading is kWh 12662
